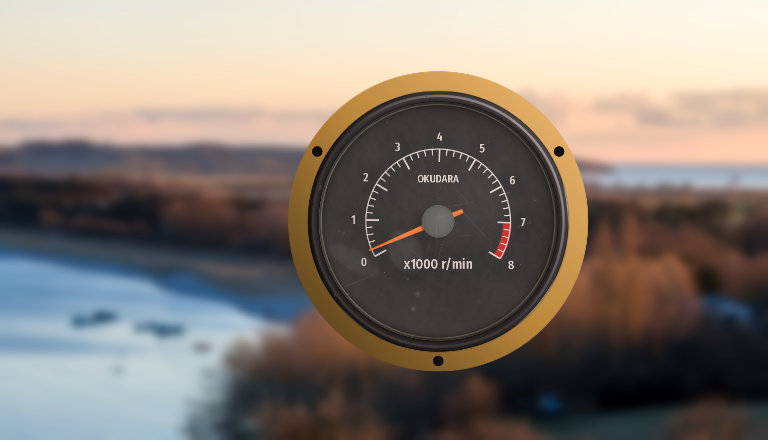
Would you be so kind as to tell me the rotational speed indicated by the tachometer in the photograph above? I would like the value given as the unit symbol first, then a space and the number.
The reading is rpm 200
